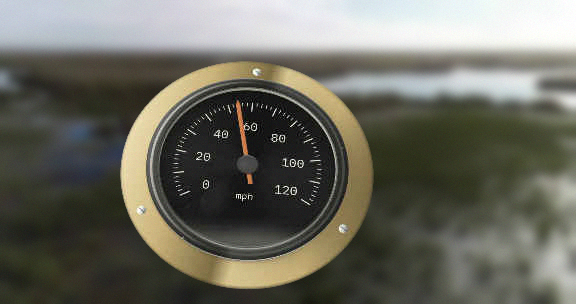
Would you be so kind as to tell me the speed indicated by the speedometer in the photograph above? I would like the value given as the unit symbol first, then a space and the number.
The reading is mph 54
